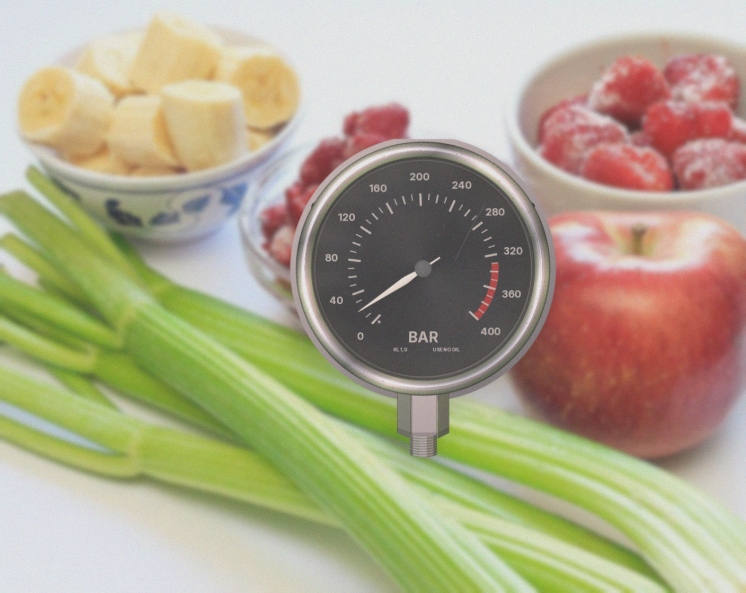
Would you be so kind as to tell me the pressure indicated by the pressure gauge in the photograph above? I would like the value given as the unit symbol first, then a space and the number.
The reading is bar 20
